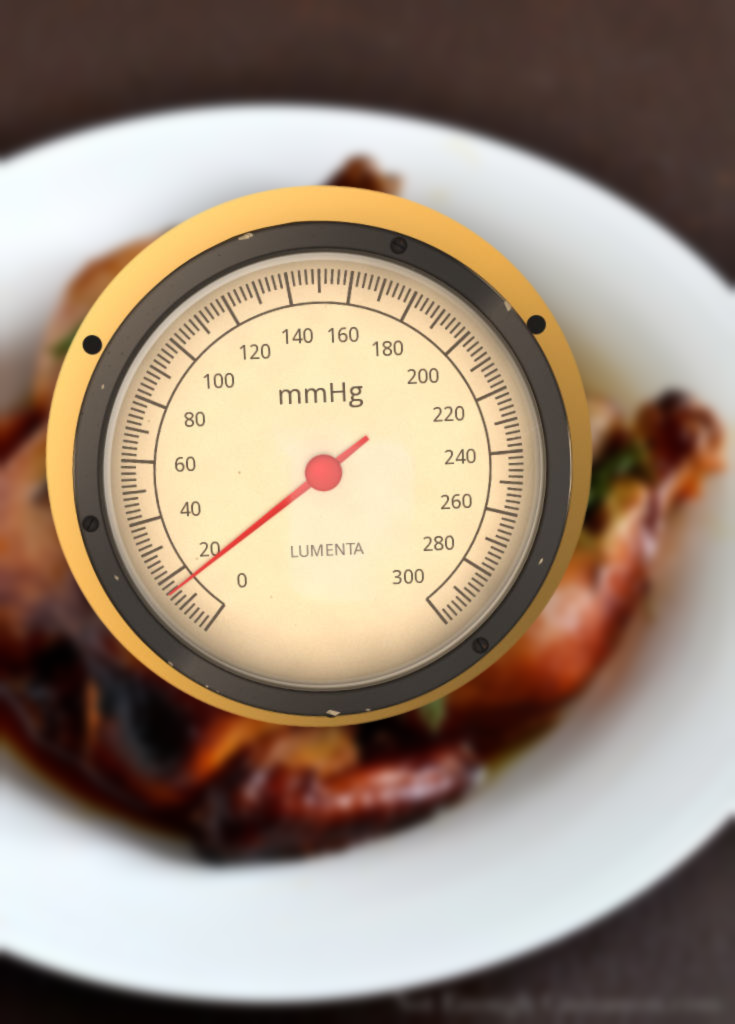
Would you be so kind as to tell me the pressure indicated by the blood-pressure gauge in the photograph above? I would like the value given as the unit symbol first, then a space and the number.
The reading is mmHg 16
